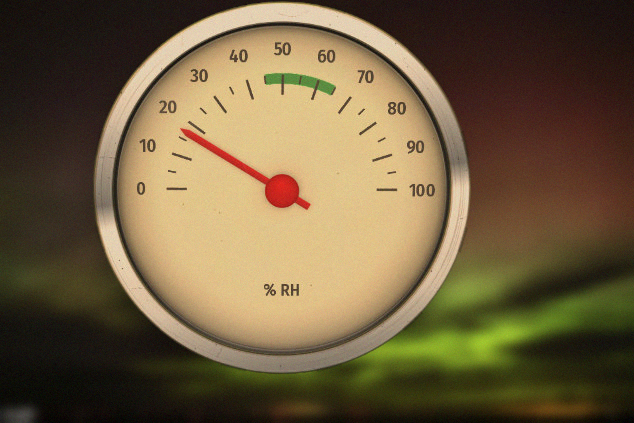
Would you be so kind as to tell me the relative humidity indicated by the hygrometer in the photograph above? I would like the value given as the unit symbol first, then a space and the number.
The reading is % 17.5
